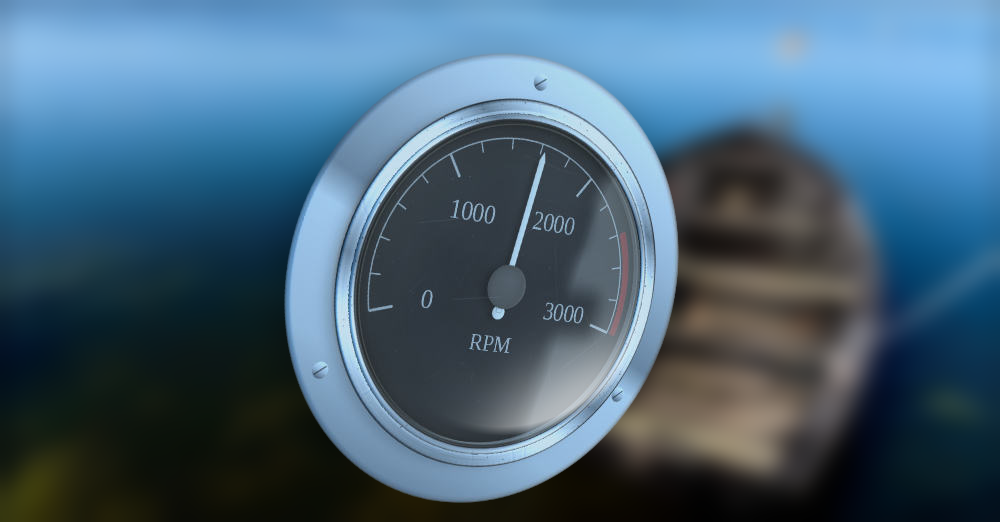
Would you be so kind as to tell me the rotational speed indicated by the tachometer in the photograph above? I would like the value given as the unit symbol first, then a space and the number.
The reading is rpm 1600
